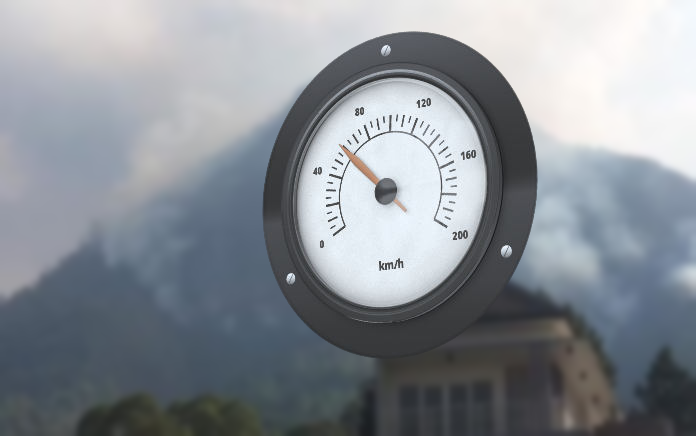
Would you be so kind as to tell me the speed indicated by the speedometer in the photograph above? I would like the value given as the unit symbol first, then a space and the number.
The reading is km/h 60
